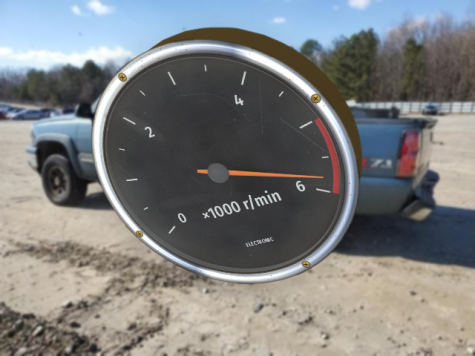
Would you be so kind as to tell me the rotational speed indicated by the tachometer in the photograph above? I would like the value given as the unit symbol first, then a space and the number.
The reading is rpm 5750
